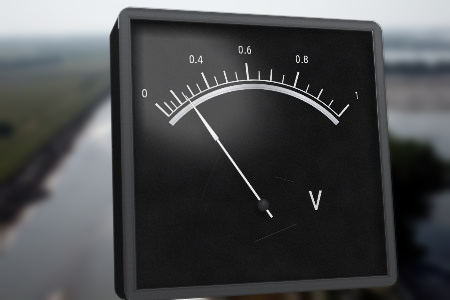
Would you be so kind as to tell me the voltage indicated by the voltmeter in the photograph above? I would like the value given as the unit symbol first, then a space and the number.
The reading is V 0.25
